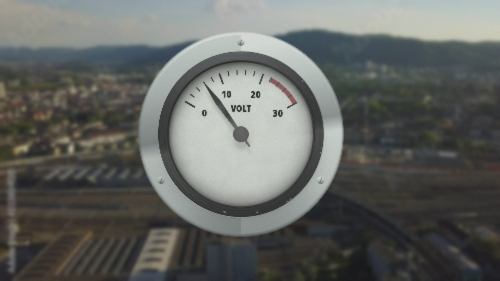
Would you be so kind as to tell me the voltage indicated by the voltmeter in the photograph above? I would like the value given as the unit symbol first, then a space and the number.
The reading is V 6
